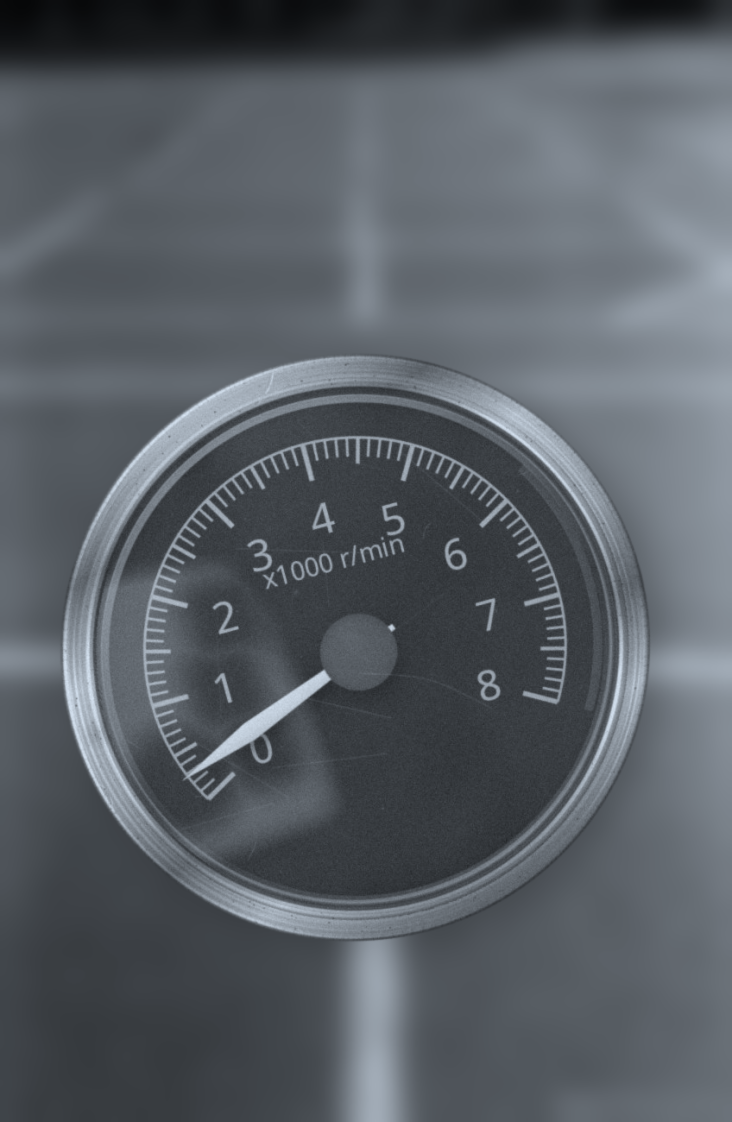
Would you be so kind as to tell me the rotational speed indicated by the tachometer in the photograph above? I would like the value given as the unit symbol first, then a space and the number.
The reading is rpm 300
